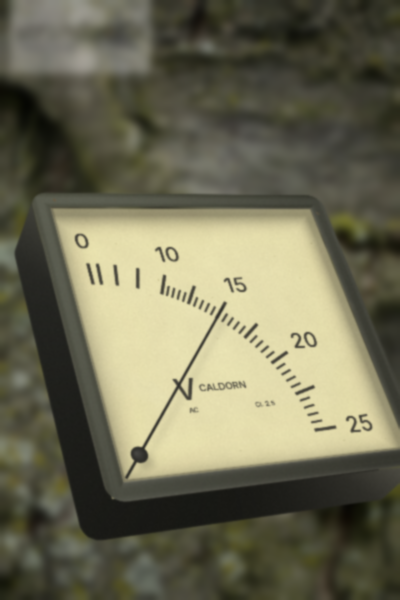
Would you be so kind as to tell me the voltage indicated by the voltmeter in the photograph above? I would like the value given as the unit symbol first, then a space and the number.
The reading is V 15
